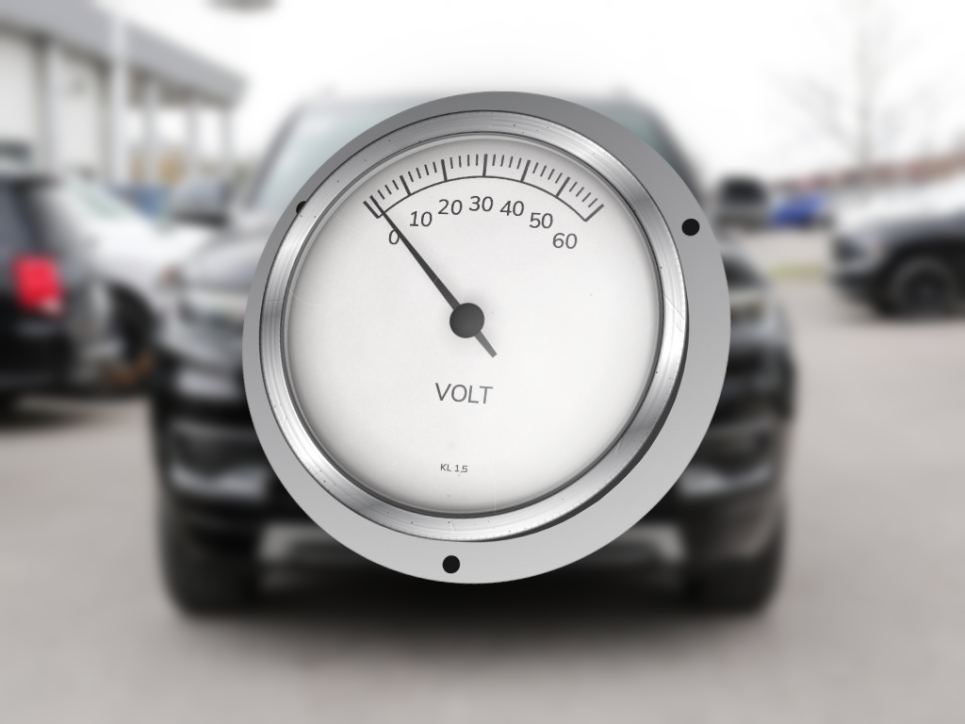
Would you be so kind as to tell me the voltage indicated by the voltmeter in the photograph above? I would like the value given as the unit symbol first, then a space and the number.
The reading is V 2
